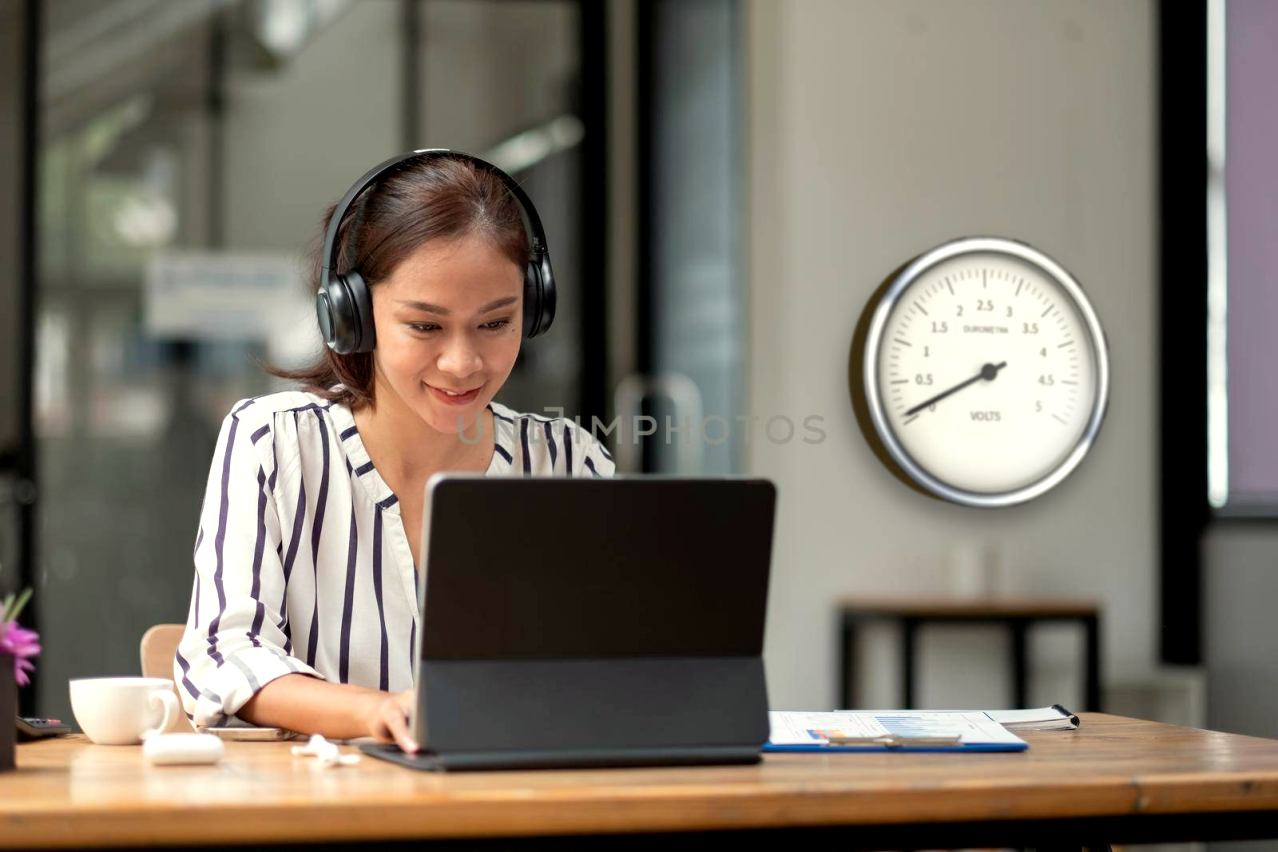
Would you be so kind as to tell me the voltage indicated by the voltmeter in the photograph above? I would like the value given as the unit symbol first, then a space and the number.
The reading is V 0.1
